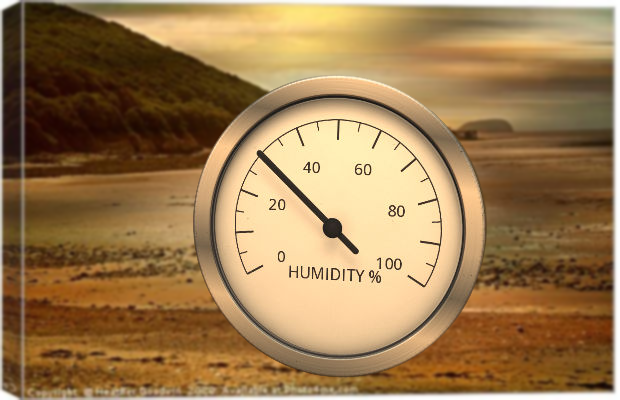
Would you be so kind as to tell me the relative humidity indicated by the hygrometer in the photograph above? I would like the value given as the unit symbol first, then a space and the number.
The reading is % 30
